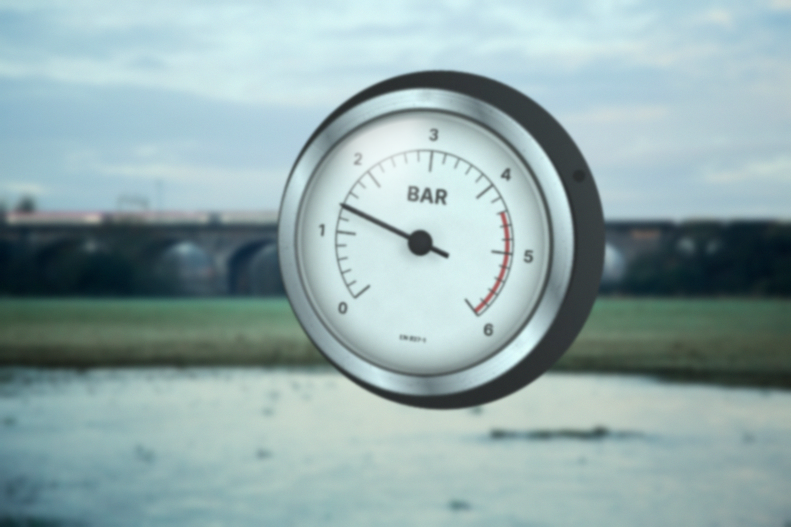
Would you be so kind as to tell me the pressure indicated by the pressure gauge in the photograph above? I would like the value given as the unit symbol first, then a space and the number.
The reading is bar 1.4
